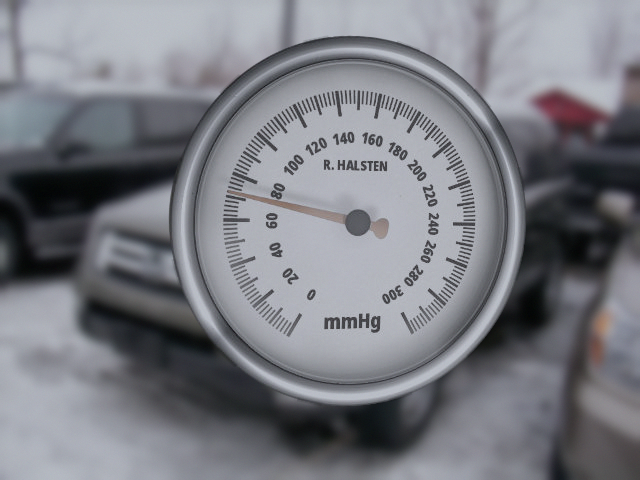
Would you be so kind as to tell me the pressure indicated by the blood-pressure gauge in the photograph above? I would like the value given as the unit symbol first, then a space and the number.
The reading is mmHg 72
